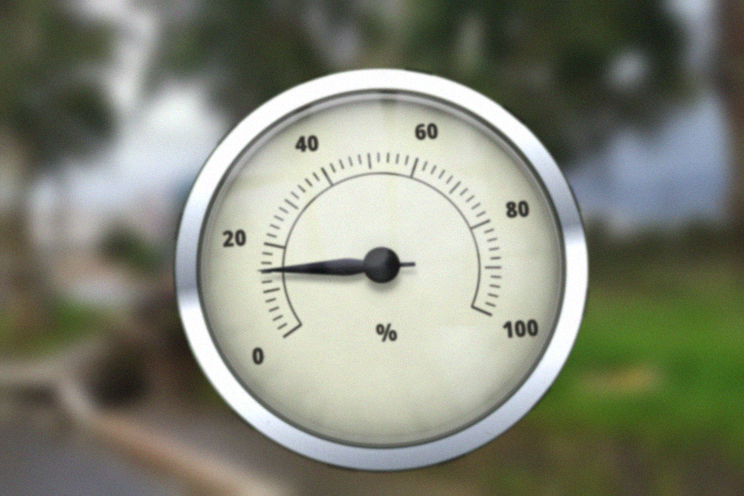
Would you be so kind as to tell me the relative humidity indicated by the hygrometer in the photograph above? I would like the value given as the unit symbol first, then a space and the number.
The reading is % 14
